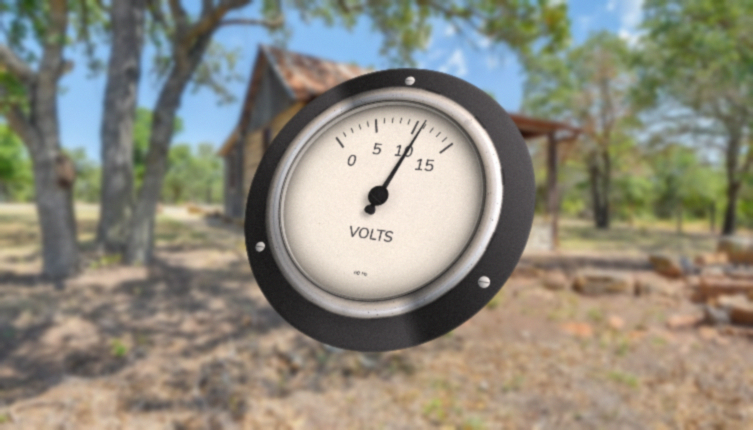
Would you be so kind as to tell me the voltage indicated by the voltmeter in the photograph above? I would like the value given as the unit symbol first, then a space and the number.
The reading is V 11
